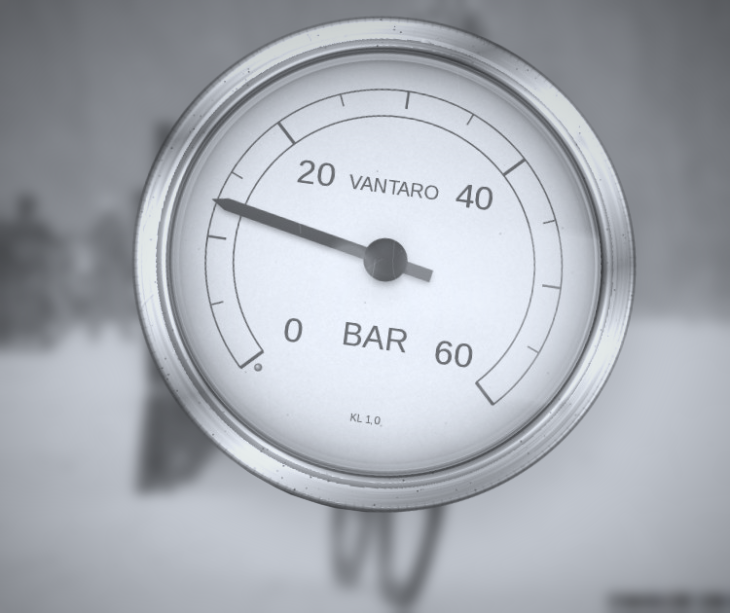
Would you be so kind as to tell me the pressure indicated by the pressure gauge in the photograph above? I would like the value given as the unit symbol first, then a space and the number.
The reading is bar 12.5
